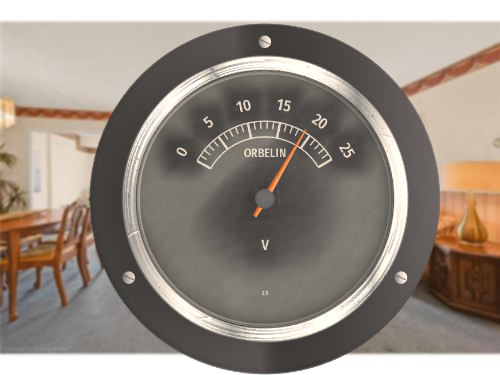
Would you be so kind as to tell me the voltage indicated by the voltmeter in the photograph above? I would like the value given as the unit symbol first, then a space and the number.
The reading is V 19
